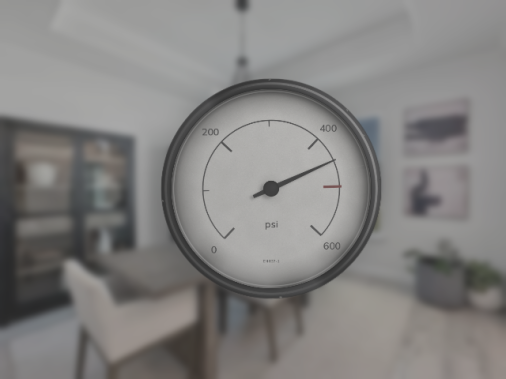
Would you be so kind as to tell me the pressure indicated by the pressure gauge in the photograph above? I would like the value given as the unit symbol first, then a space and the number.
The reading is psi 450
